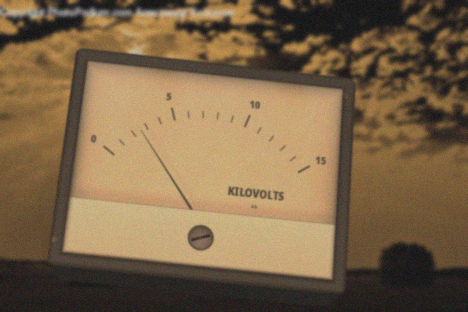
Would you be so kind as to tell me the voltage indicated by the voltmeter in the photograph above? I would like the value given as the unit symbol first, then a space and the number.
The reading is kV 2.5
